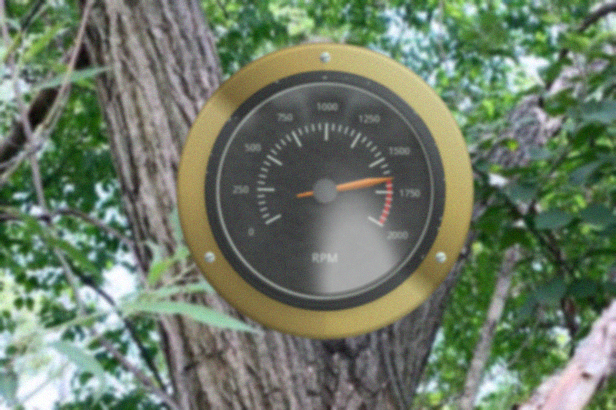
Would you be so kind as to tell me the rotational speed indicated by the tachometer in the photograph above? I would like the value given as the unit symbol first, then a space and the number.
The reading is rpm 1650
